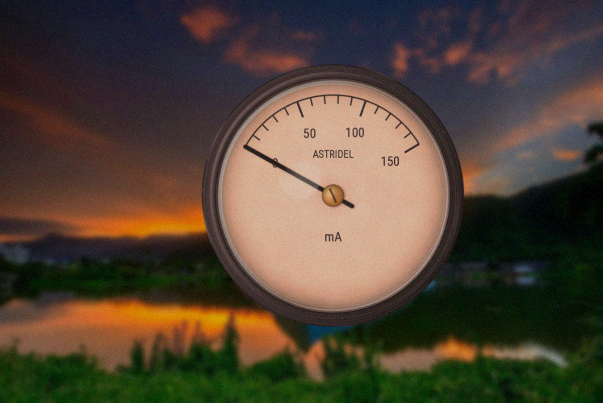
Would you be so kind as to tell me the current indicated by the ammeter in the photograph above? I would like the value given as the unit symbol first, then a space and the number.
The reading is mA 0
